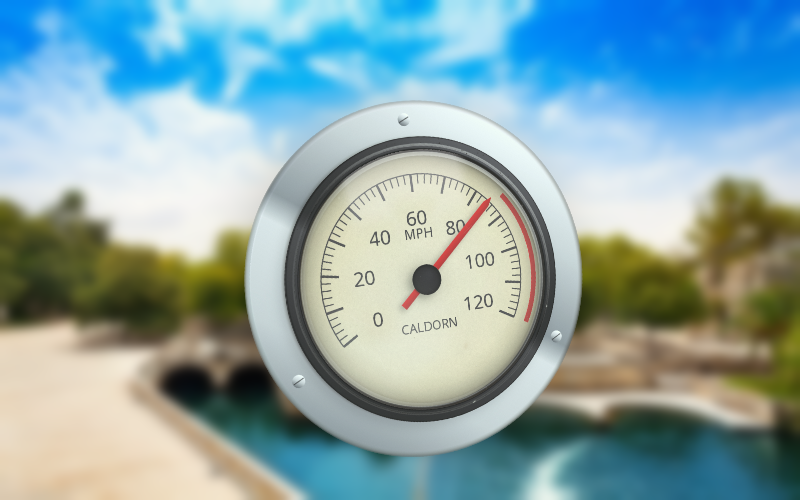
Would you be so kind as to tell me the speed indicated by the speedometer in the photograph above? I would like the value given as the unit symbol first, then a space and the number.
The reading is mph 84
